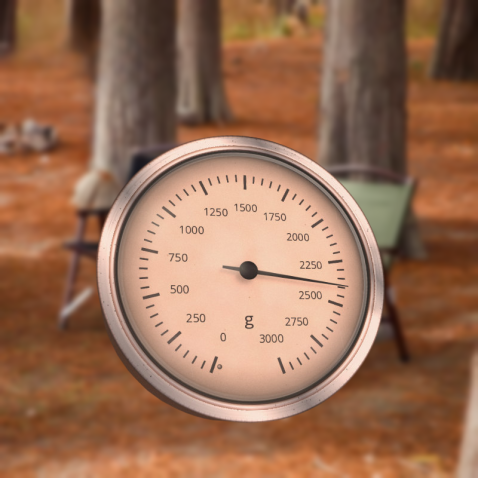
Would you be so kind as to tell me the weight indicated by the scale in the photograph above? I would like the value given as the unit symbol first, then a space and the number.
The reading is g 2400
